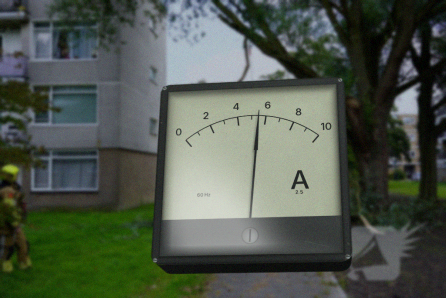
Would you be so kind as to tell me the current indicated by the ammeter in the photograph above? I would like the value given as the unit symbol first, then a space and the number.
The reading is A 5.5
